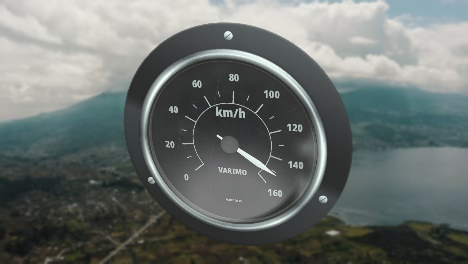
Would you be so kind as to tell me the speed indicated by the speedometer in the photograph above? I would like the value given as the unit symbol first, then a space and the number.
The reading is km/h 150
